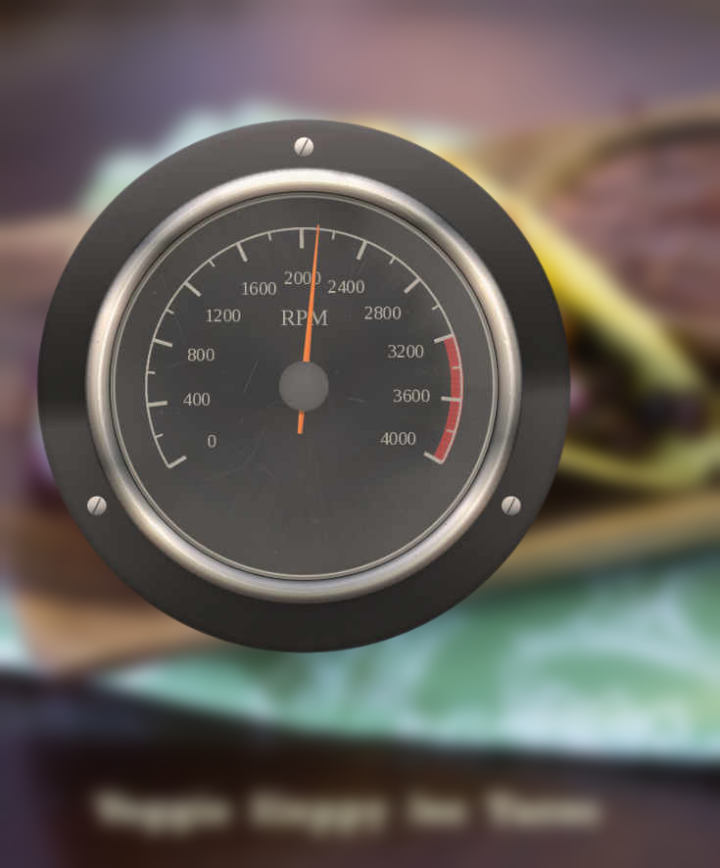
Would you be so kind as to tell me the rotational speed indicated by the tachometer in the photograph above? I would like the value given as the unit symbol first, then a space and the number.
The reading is rpm 2100
